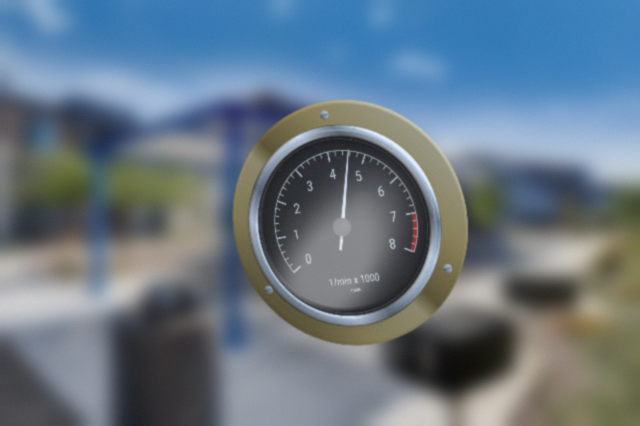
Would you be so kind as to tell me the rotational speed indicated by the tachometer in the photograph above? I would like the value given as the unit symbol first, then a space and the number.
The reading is rpm 4600
